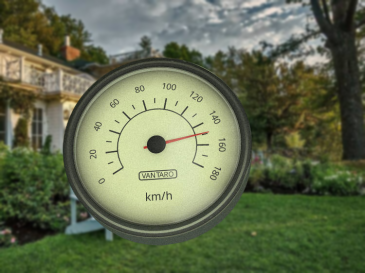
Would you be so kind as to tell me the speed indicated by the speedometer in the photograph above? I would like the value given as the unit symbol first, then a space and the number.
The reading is km/h 150
